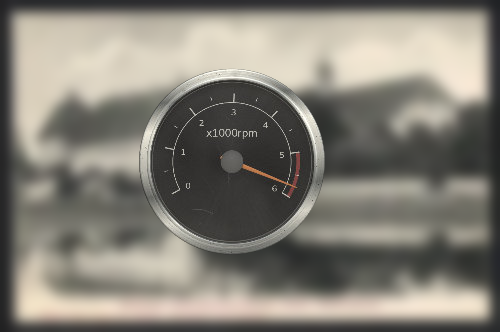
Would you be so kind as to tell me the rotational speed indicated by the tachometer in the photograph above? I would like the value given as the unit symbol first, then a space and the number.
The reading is rpm 5750
